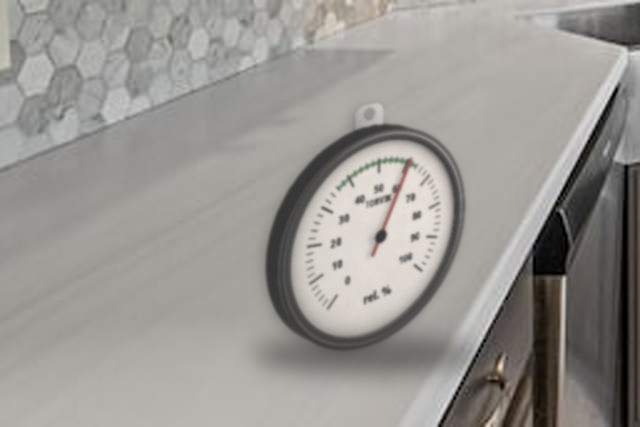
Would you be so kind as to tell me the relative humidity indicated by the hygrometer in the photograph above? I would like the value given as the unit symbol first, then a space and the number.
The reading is % 60
